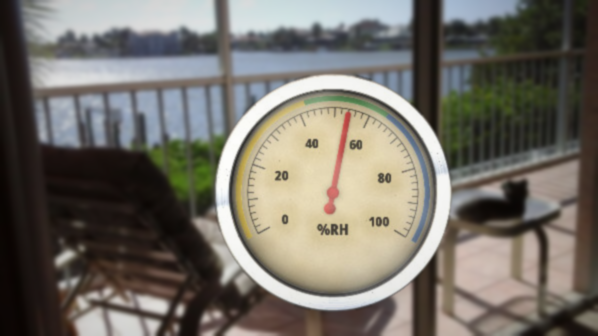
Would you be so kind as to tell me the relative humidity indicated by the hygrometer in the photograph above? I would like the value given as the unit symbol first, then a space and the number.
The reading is % 54
